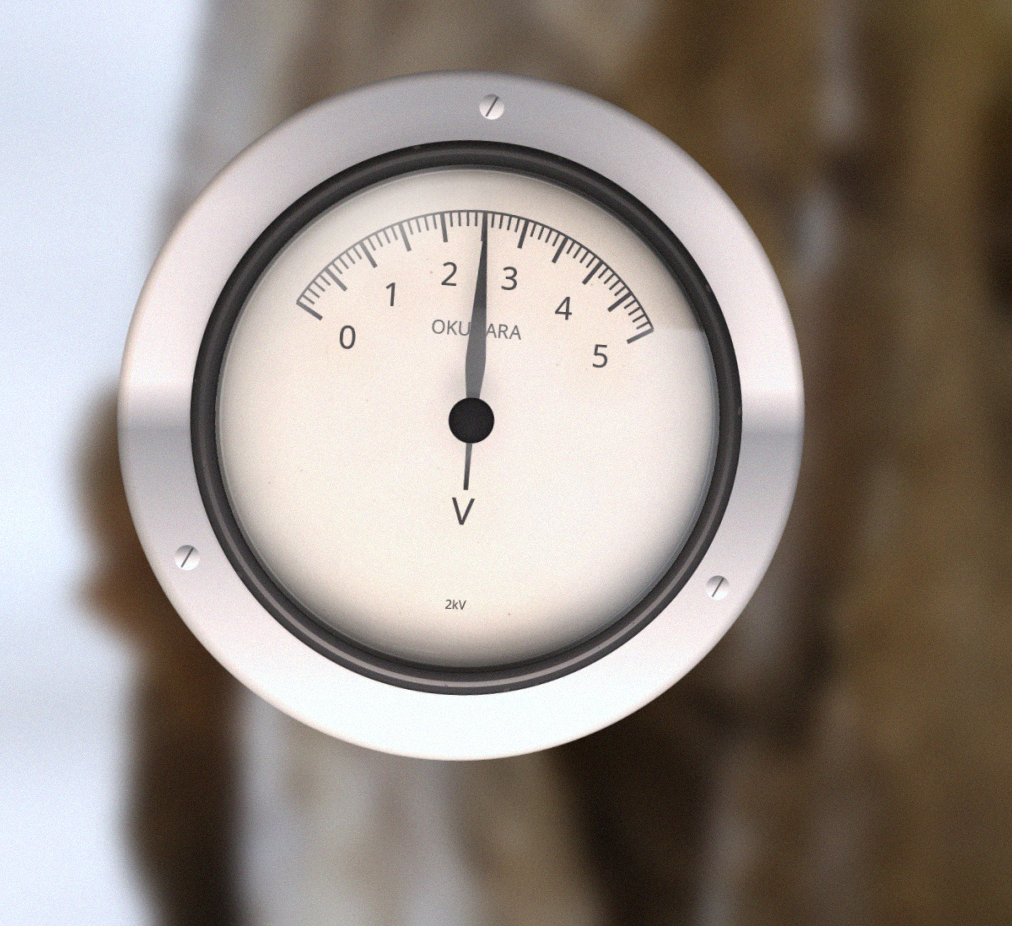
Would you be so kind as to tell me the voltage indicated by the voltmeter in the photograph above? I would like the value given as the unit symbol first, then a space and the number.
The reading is V 2.5
